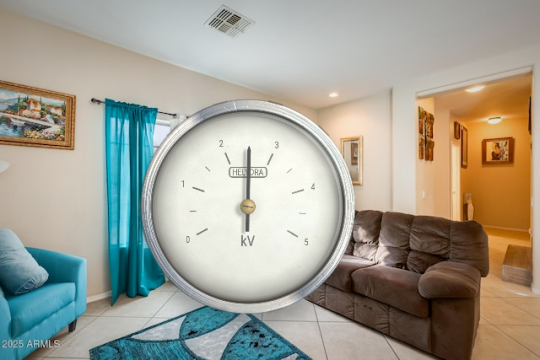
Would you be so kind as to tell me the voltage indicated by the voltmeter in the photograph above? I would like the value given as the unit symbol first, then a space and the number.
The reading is kV 2.5
